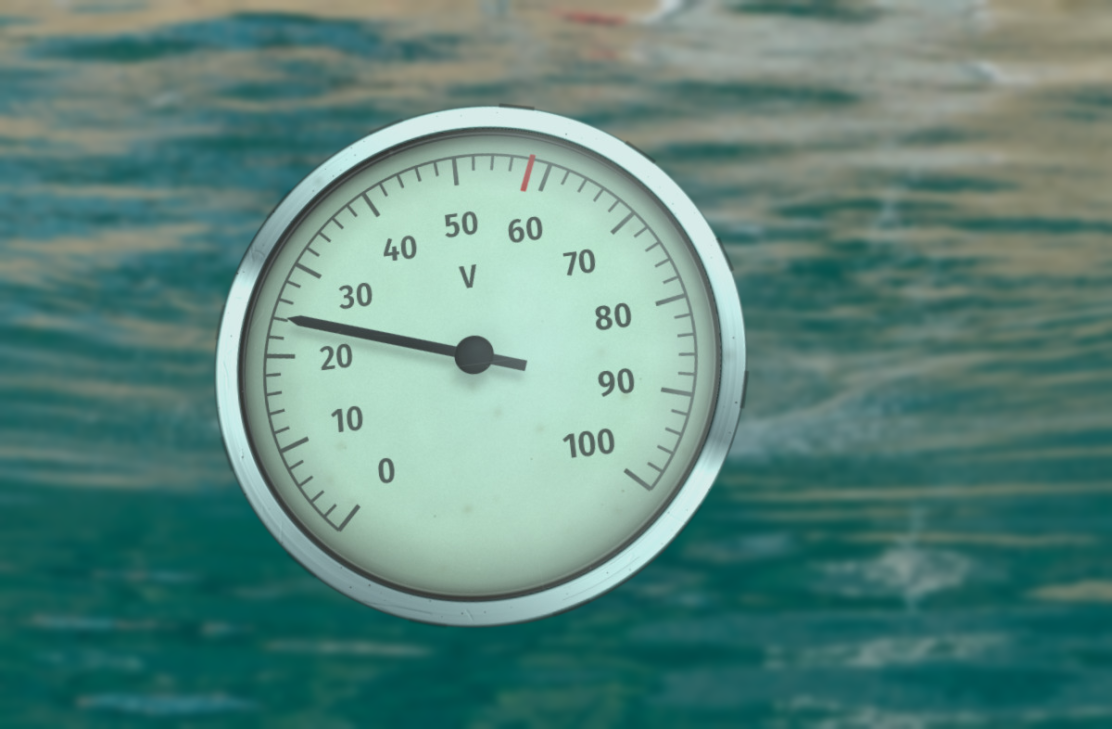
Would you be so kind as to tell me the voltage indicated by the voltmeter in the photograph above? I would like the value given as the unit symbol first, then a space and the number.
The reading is V 24
